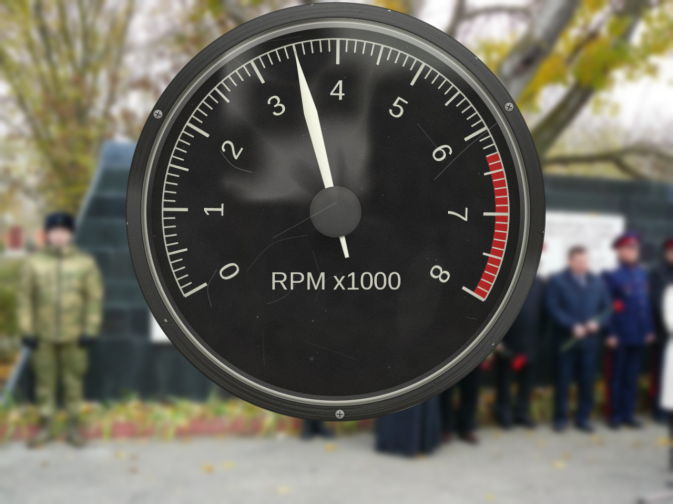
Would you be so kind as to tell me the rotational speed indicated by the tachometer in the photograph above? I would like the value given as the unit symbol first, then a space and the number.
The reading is rpm 3500
